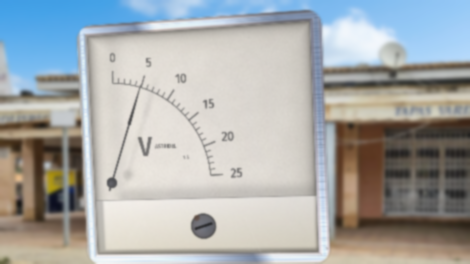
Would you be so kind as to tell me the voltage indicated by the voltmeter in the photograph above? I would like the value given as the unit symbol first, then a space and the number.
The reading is V 5
